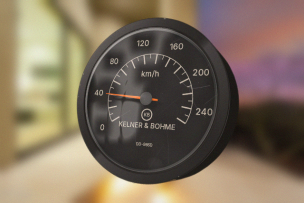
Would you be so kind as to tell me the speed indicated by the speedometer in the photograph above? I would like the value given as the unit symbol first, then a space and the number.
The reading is km/h 40
